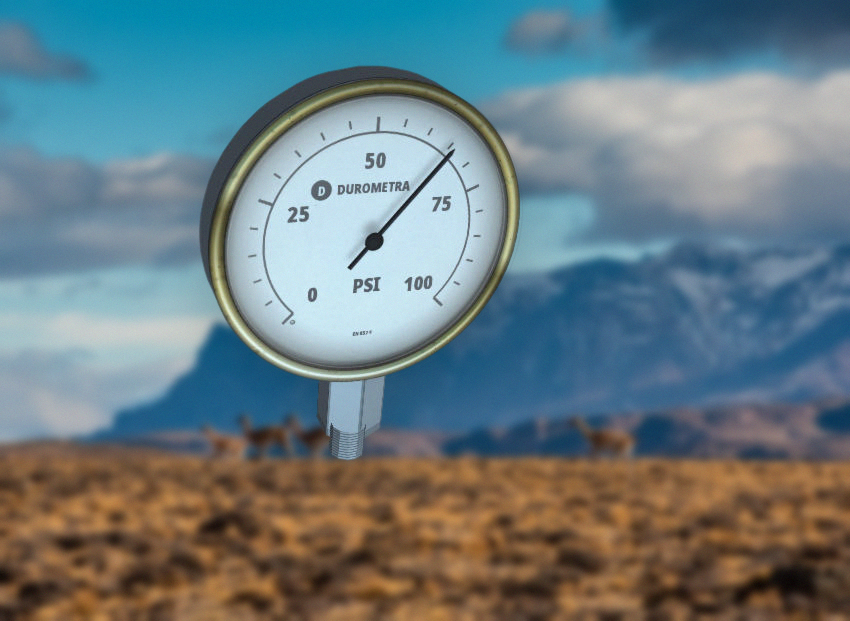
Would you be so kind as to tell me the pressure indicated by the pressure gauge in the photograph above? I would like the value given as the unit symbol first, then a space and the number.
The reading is psi 65
